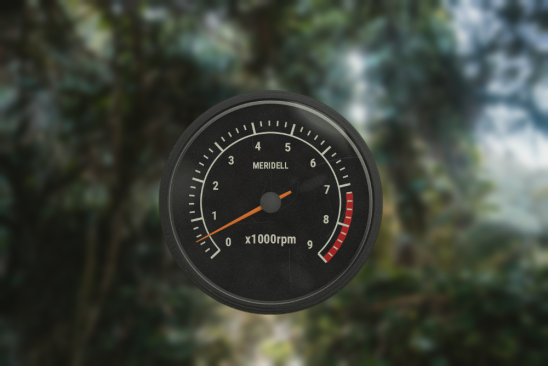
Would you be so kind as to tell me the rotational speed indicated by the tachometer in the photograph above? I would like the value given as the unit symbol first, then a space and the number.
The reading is rpm 500
